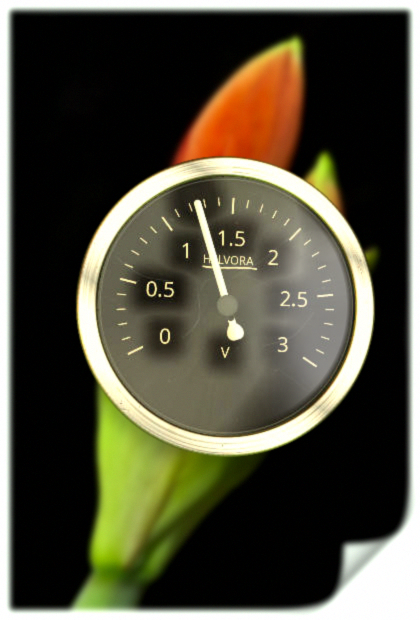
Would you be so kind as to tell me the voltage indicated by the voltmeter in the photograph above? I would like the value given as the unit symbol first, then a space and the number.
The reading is V 1.25
